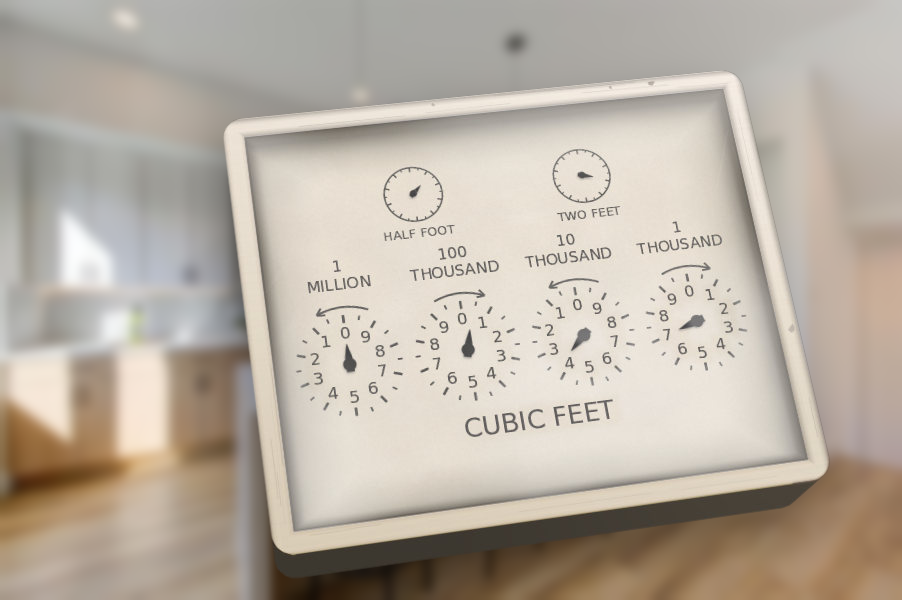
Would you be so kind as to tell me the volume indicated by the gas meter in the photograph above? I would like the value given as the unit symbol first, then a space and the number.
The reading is ft³ 3700
